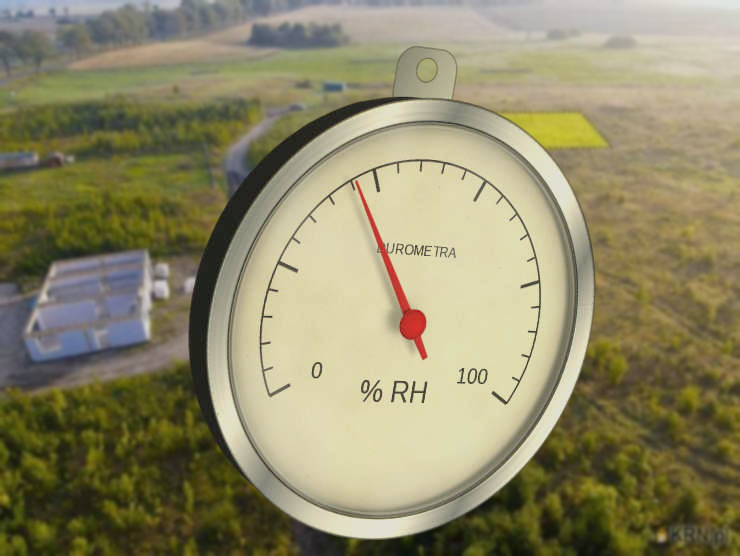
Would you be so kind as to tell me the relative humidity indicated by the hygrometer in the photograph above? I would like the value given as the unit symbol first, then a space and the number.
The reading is % 36
